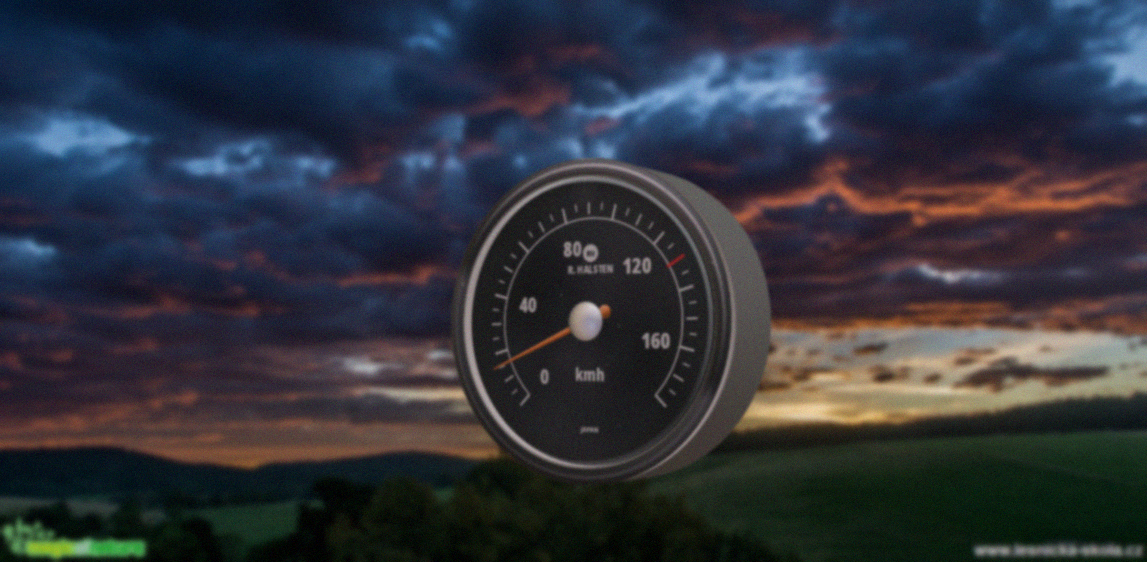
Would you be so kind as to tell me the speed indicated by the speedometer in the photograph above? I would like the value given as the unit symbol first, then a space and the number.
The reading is km/h 15
